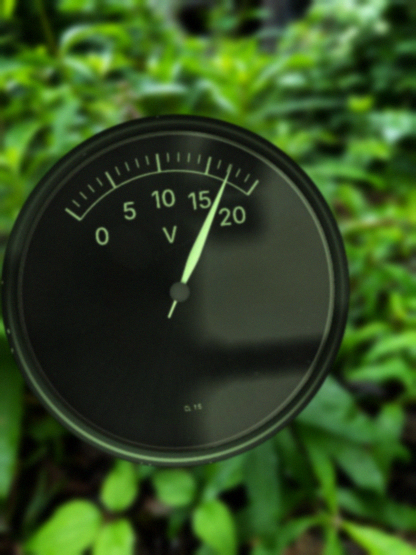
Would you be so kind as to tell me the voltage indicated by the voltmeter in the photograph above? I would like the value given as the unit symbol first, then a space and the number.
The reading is V 17
